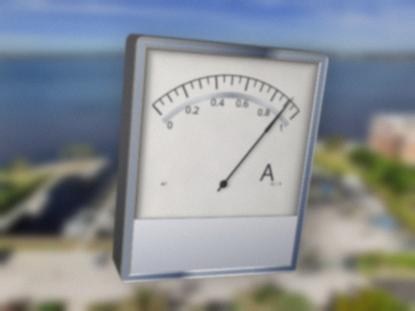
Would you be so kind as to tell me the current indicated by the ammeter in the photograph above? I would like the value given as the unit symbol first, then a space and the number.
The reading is A 0.9
